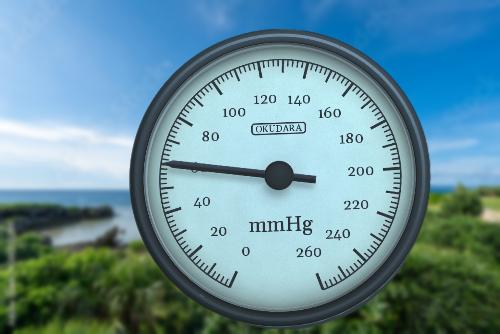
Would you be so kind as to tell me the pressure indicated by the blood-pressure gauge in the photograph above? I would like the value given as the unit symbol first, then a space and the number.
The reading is mmHg 60
